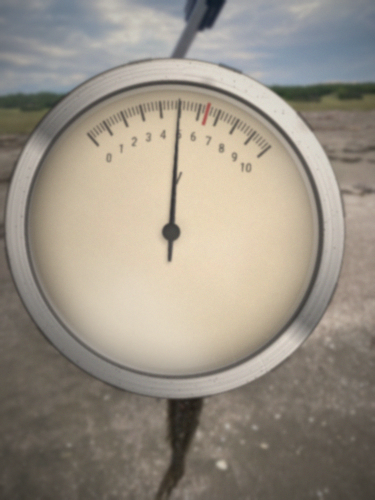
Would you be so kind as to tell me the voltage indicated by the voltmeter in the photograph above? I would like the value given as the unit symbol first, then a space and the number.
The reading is V 5
